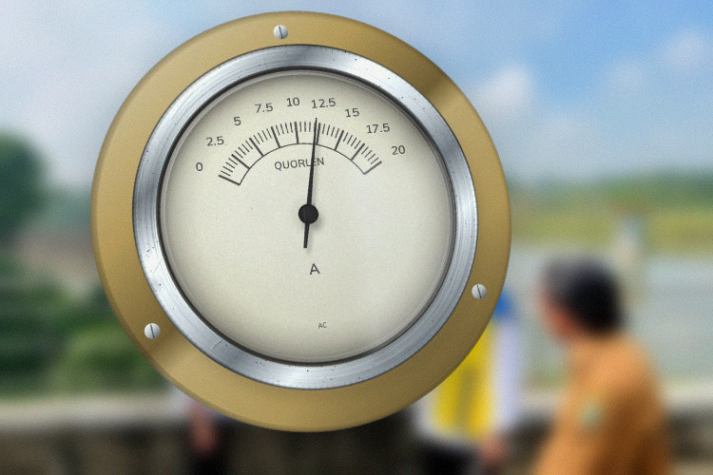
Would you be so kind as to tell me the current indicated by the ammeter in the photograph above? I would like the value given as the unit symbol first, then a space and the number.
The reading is A 12
